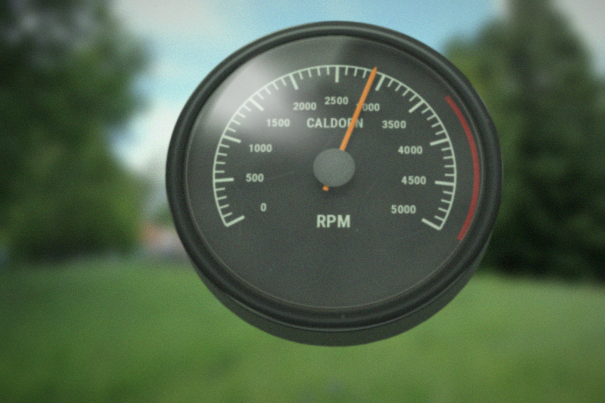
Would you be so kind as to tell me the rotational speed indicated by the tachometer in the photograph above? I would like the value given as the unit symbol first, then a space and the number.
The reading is rpm 2900
